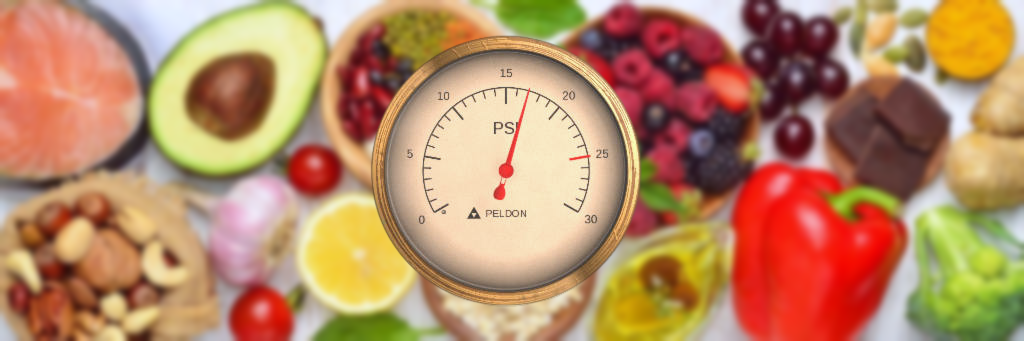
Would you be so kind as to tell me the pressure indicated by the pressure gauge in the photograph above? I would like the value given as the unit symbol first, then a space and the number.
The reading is psi 17
